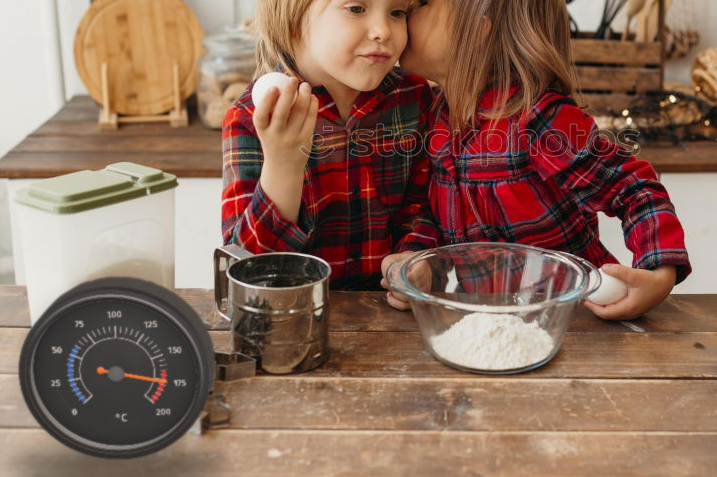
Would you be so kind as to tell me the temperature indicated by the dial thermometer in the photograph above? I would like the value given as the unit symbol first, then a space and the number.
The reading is °C 175
